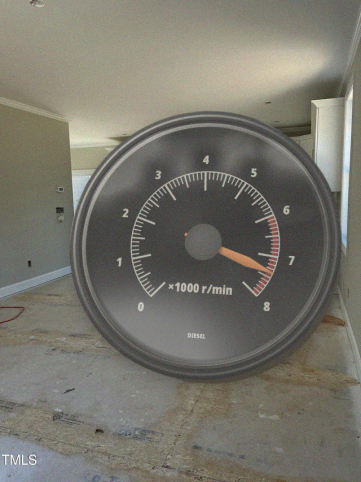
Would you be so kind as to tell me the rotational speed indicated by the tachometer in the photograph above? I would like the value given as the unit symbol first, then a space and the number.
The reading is rpm 7400
